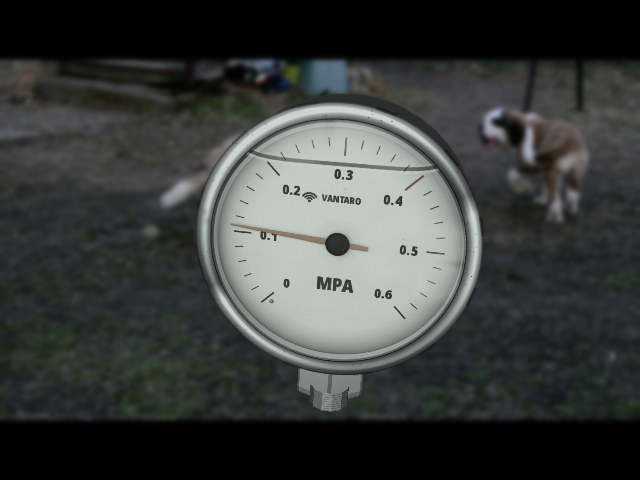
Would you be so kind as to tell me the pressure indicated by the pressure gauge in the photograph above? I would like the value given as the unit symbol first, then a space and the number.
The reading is MPa 0.11
